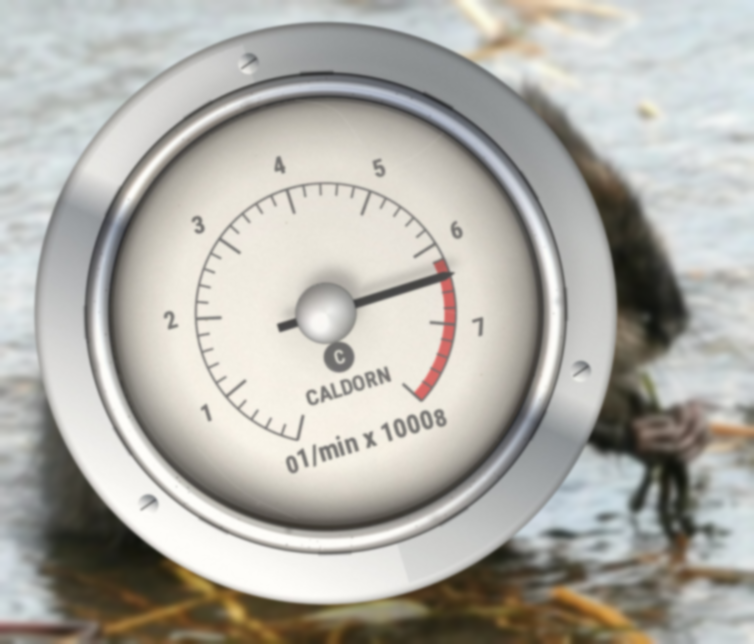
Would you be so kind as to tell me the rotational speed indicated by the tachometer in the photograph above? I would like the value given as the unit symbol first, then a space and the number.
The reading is rpm 6400
